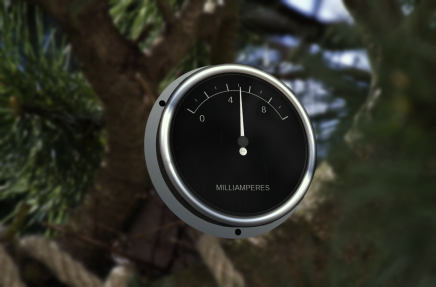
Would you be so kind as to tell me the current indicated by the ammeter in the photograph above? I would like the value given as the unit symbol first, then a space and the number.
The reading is mA 5
